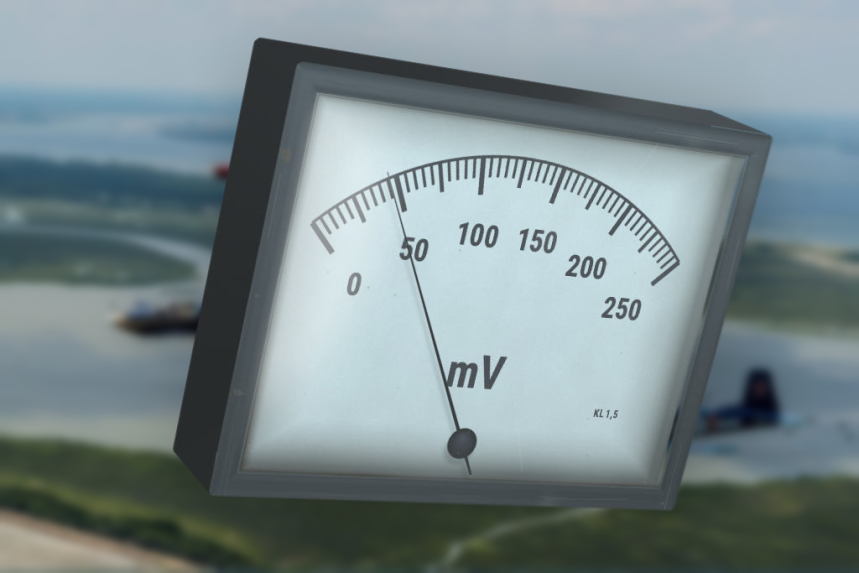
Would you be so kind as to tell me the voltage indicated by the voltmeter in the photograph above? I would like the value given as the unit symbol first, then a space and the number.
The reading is mV 45
